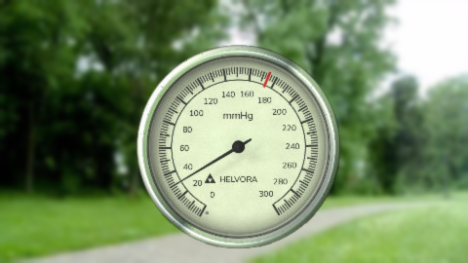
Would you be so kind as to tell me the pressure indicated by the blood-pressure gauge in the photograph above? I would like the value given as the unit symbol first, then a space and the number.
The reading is mmHg 30
